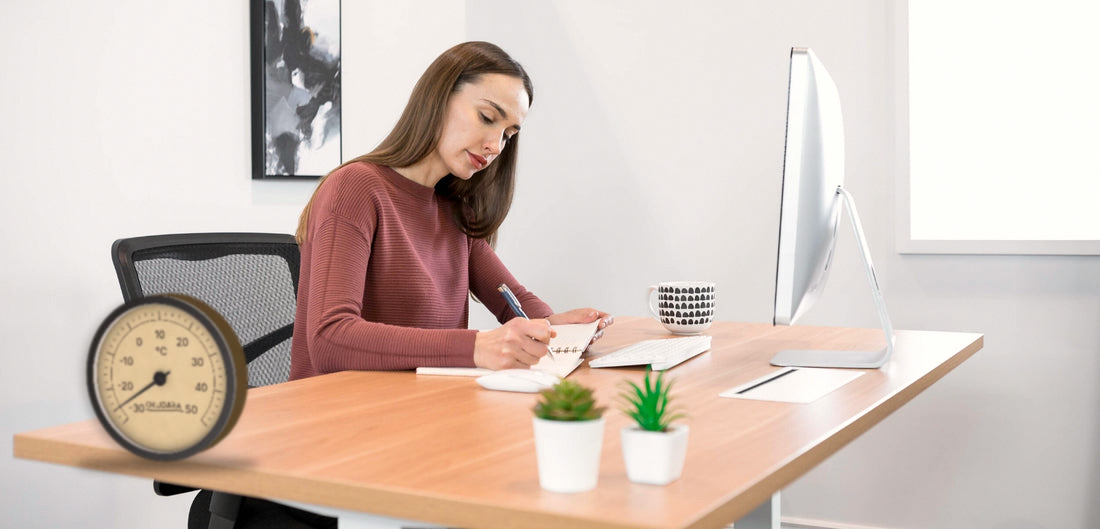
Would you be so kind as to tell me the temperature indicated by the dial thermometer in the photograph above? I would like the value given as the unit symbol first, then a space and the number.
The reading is °C -26
